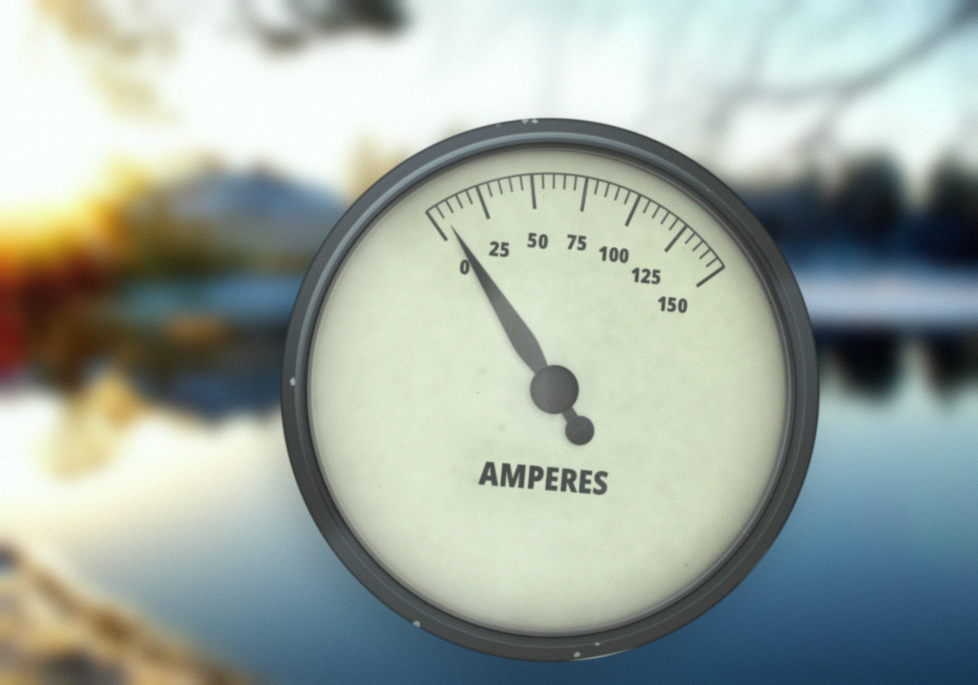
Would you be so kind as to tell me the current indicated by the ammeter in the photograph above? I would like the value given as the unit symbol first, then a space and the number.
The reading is A 5
